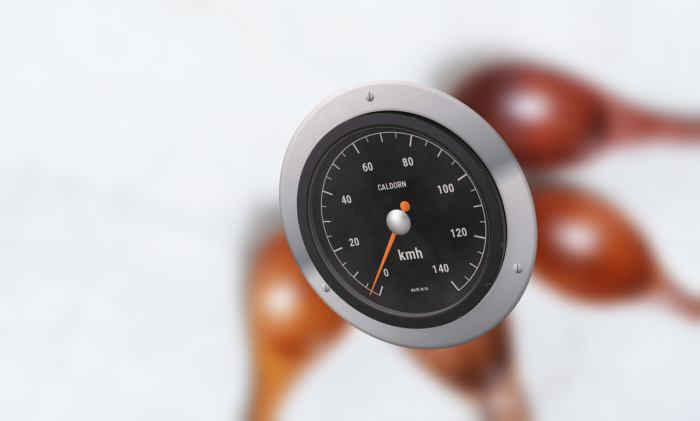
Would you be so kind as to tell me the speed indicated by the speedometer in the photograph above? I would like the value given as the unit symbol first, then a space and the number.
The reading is km/h 2.5
